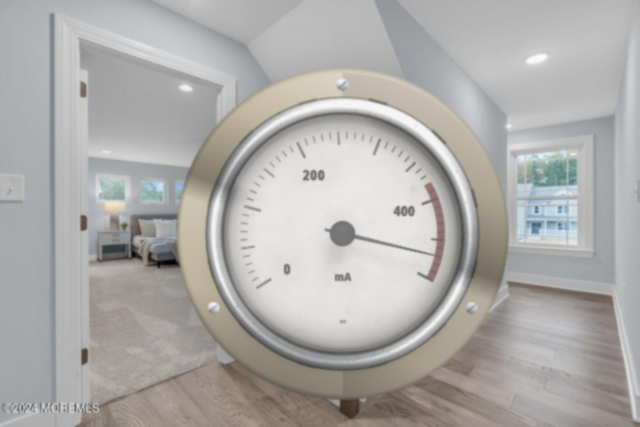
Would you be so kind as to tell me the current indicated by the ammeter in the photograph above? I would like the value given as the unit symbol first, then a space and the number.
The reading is mA 470
